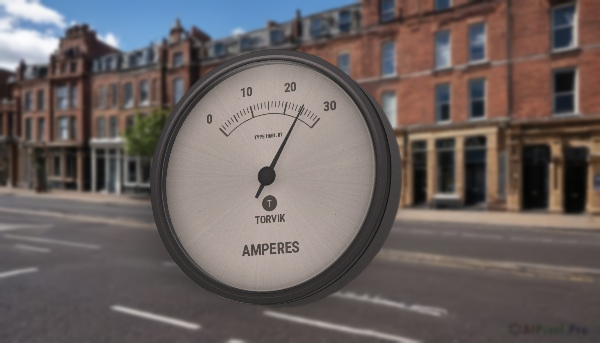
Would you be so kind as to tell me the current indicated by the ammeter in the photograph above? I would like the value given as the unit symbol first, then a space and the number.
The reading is A 25
